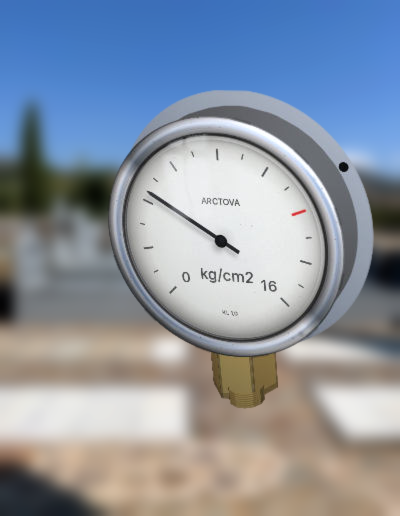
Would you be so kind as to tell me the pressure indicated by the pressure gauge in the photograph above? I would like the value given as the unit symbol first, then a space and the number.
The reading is kg/cm² 4.5
